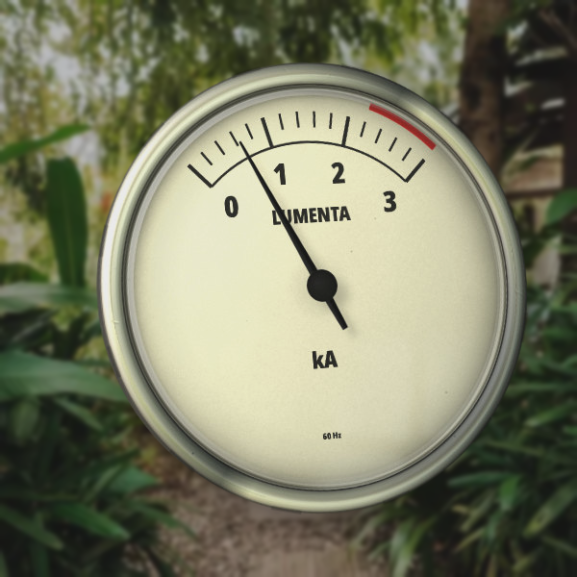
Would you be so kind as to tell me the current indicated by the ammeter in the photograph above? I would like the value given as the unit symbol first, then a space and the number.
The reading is kA 0.6
